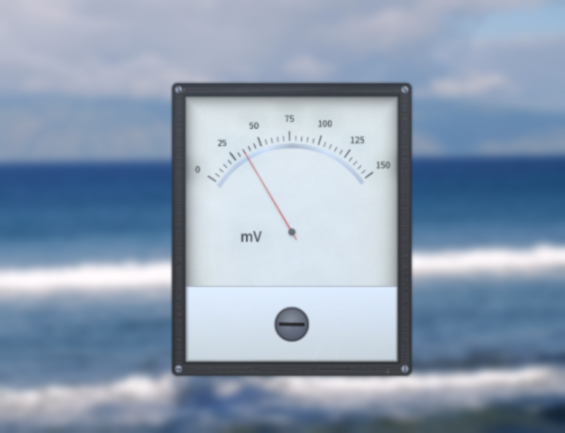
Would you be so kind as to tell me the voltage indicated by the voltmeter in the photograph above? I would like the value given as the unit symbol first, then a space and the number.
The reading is mV 35
